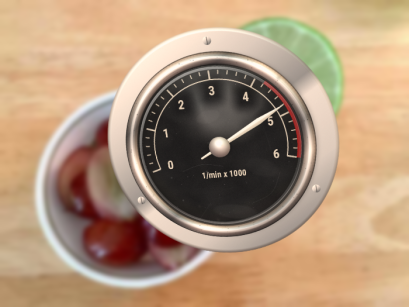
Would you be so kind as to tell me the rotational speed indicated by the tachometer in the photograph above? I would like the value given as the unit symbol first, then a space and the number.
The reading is rpm 4800
